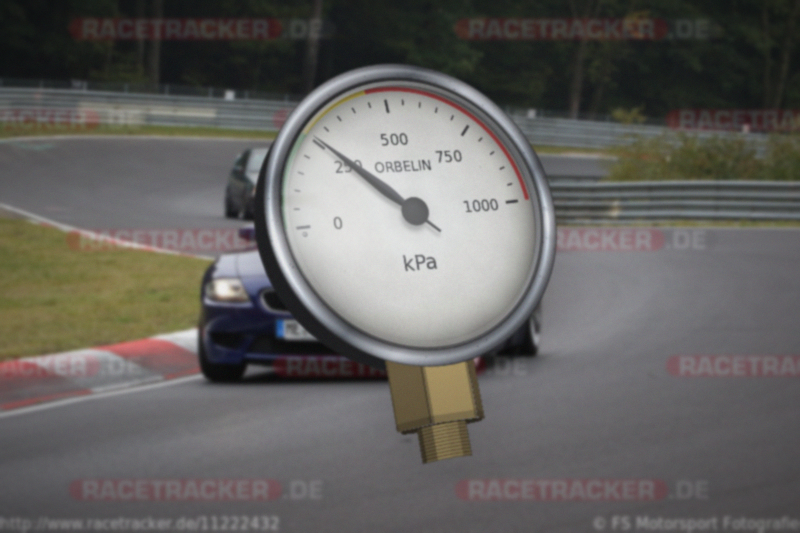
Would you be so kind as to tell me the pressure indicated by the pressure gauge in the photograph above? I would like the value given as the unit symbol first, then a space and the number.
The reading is kPa 250
